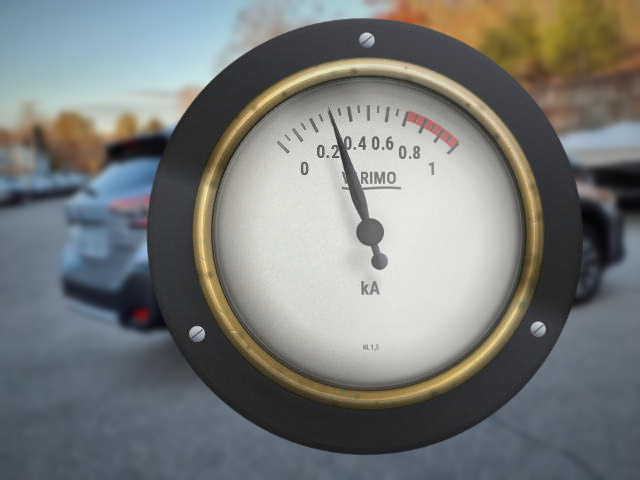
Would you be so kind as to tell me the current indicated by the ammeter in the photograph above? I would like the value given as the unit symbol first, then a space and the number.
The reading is kA 0.3
